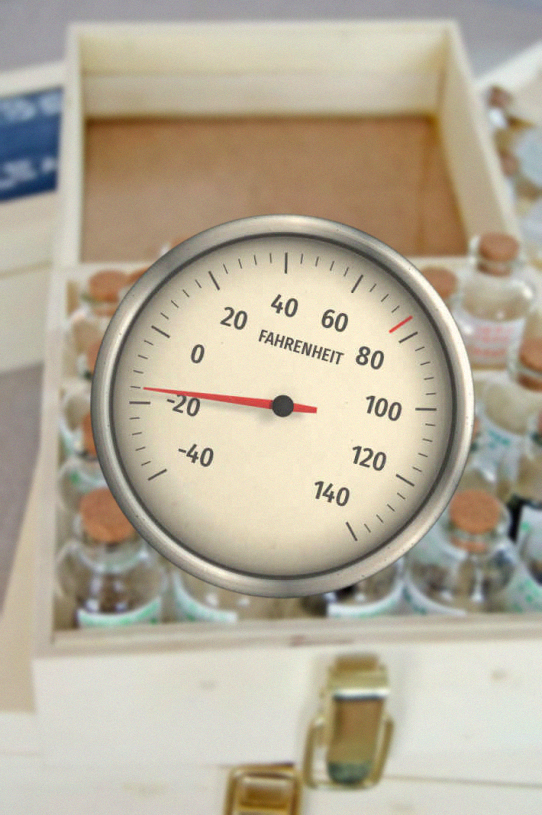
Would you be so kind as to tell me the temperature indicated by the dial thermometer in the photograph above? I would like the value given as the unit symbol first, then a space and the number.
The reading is °F -16
